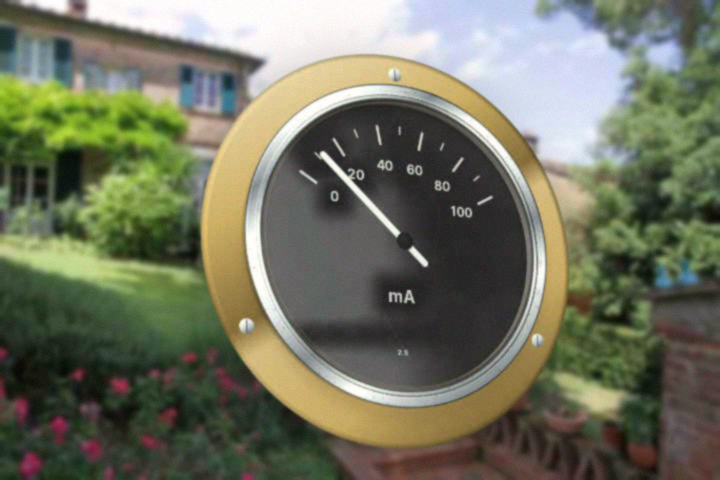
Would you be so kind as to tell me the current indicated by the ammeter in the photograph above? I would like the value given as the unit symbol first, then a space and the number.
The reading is mA 10
